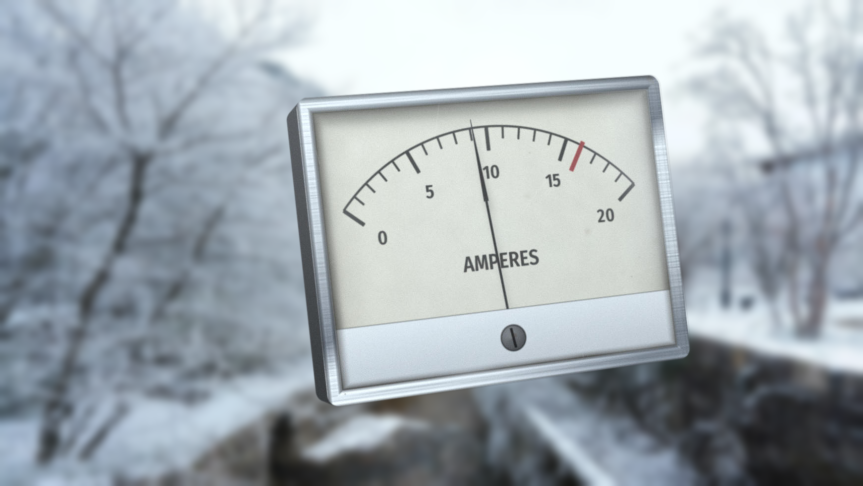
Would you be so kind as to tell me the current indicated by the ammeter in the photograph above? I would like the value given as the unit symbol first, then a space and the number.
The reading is A 9
